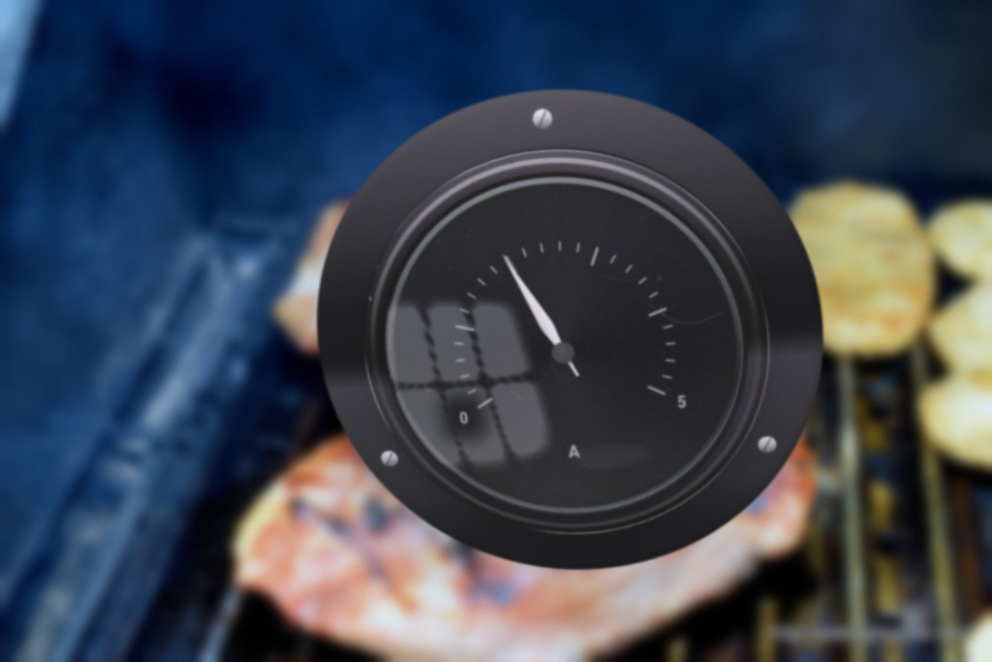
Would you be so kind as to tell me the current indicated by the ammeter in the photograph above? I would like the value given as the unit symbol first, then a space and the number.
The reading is A 2
